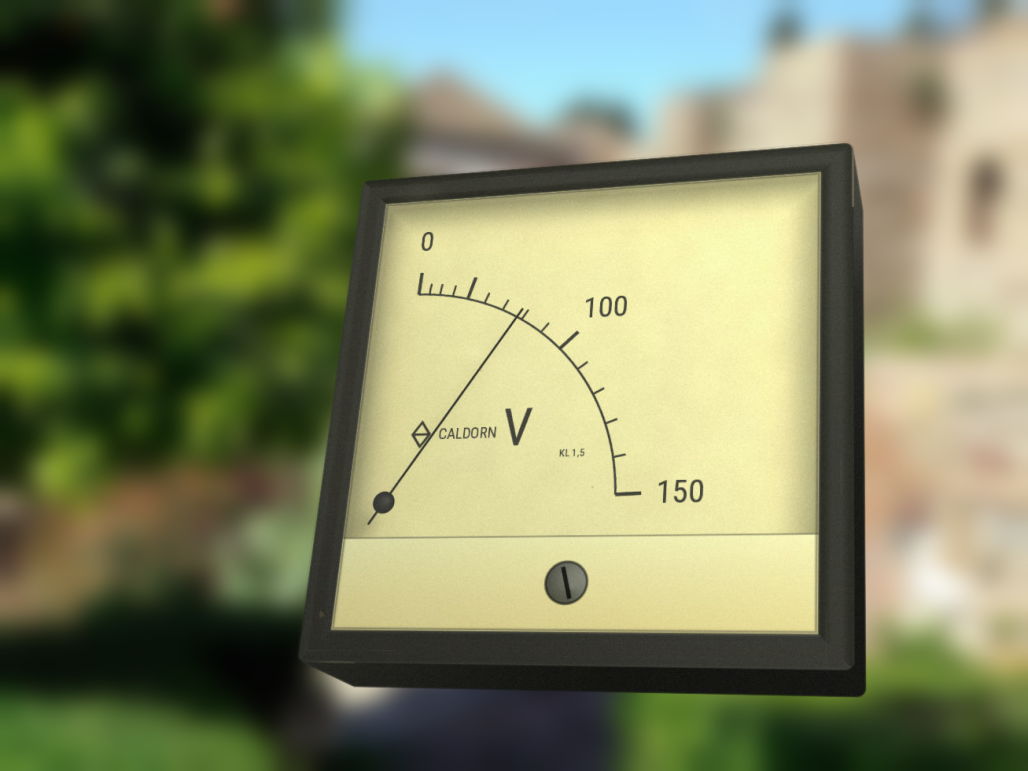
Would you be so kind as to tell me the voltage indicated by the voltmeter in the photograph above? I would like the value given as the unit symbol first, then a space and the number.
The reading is V 80
